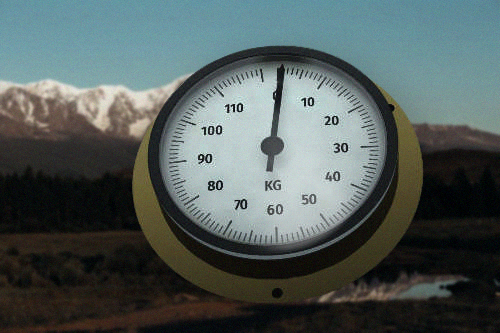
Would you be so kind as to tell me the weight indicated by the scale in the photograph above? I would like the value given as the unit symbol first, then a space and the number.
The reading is kg 1
